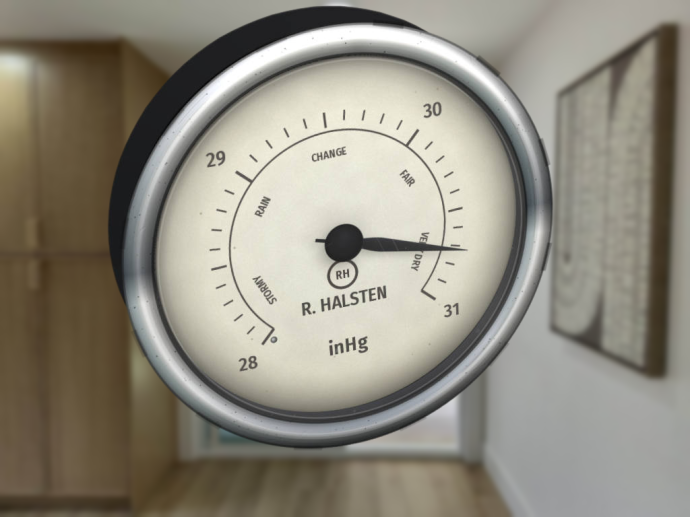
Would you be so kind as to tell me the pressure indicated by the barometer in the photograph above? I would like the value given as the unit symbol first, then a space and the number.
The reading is inHg 30.7
